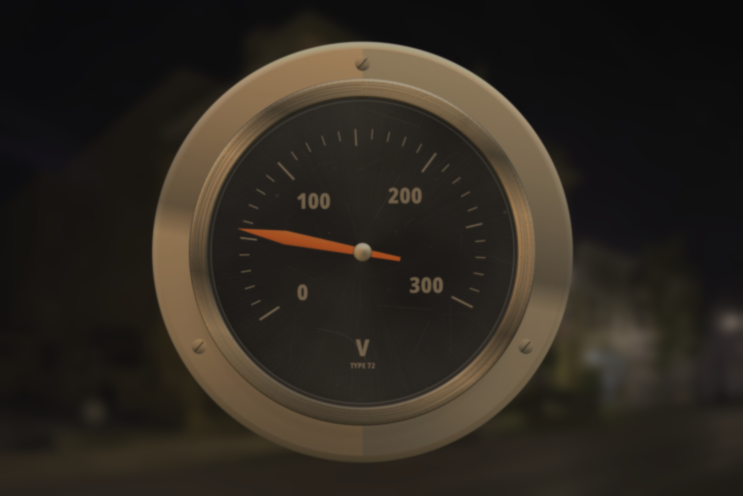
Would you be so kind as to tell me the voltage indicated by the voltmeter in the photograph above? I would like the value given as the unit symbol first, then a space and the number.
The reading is V 55
